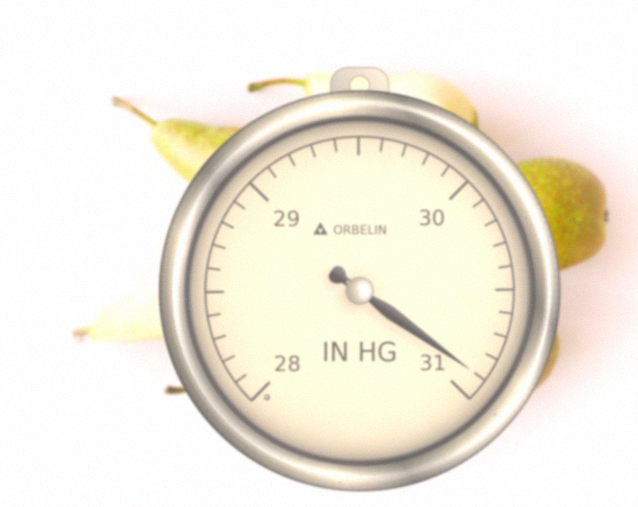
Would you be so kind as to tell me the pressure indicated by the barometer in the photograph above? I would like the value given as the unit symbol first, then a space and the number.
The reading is inHg 30.9
